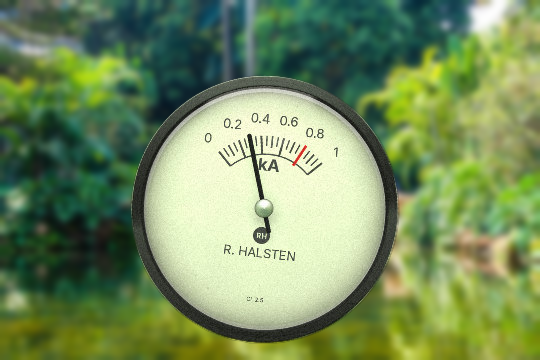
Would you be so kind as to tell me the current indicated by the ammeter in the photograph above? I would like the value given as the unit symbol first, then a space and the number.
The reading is kA 0.3
